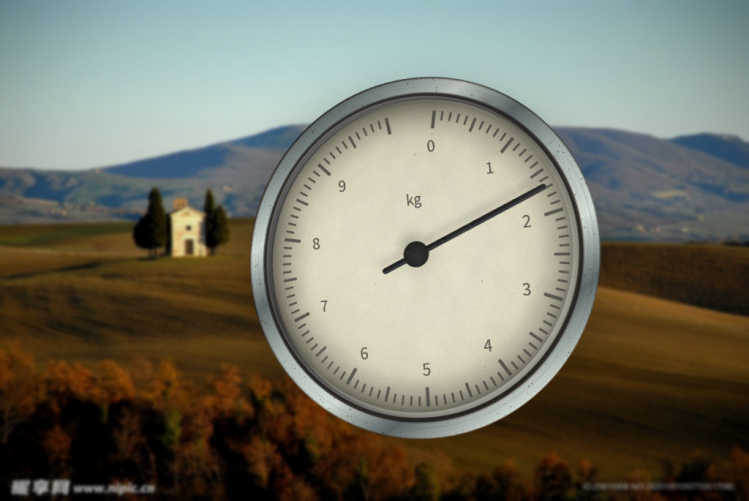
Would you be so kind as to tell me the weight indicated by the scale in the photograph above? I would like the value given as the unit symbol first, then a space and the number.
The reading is kg 1.7
